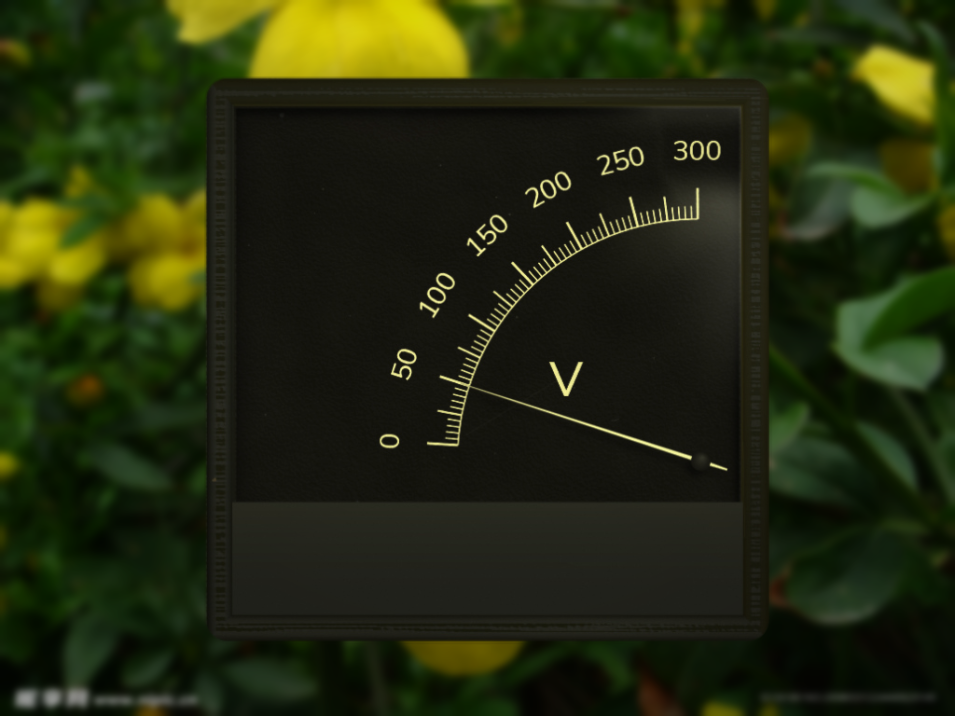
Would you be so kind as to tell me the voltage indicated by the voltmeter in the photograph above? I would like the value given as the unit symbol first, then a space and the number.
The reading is V 50
